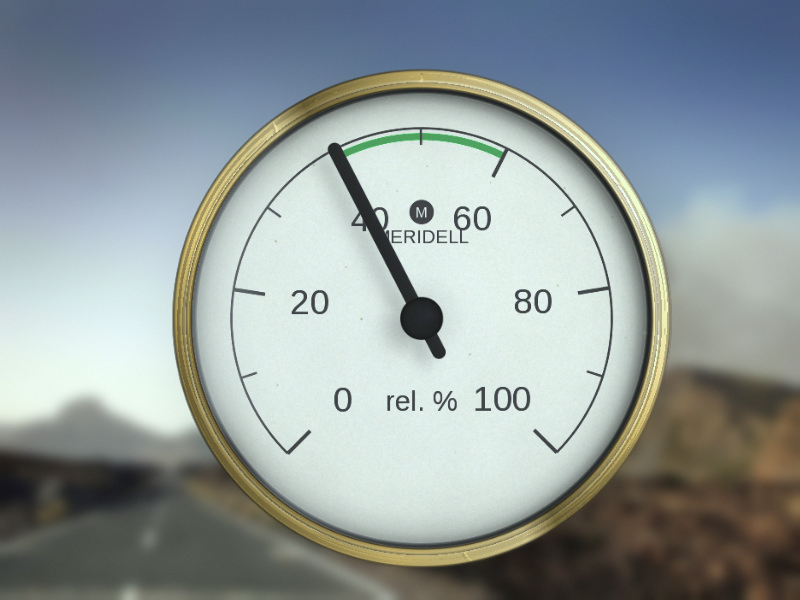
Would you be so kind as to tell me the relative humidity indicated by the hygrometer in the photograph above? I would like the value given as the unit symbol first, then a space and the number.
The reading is % 40
